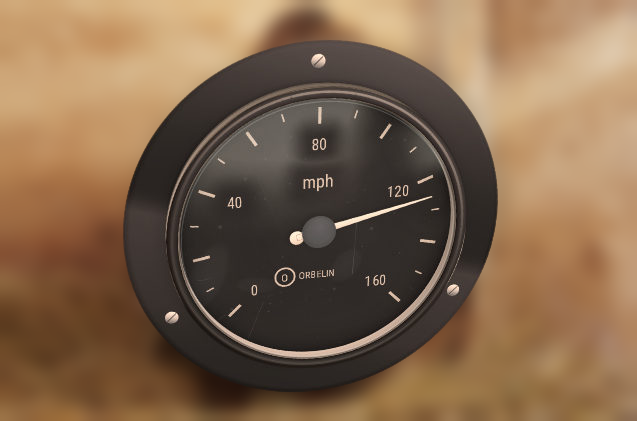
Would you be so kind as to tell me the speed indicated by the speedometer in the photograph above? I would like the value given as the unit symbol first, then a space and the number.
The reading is mph 125
